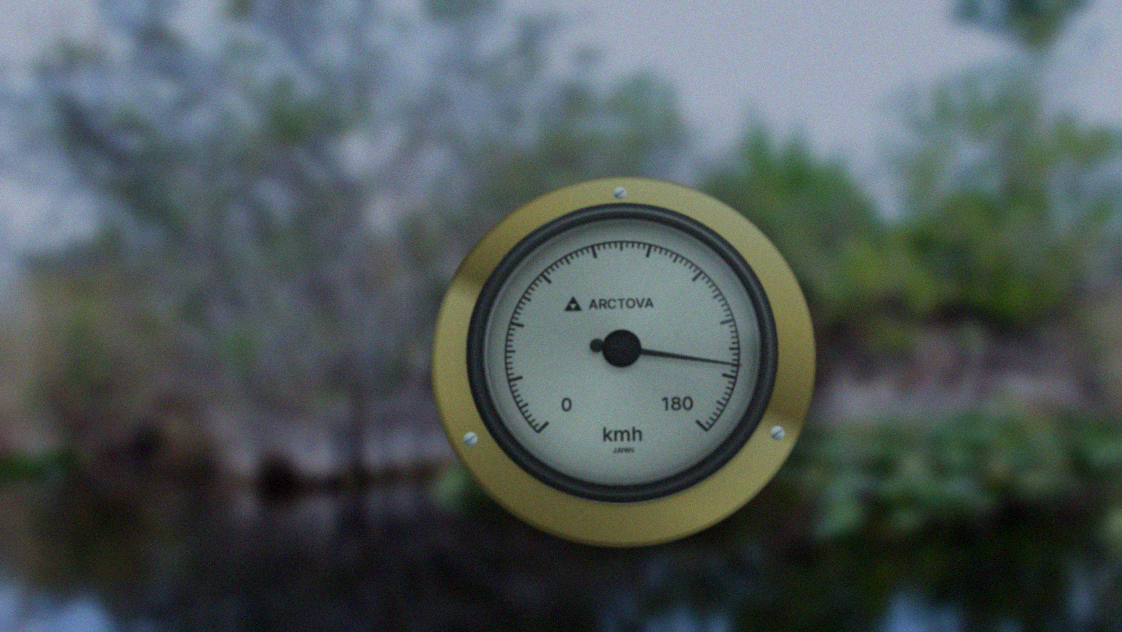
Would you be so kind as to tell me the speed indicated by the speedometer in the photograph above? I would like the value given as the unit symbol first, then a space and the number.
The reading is km/h 156
